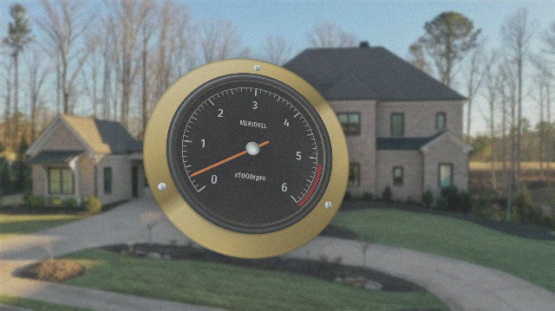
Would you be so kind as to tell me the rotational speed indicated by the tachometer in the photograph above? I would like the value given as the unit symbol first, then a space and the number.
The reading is rpm 300
